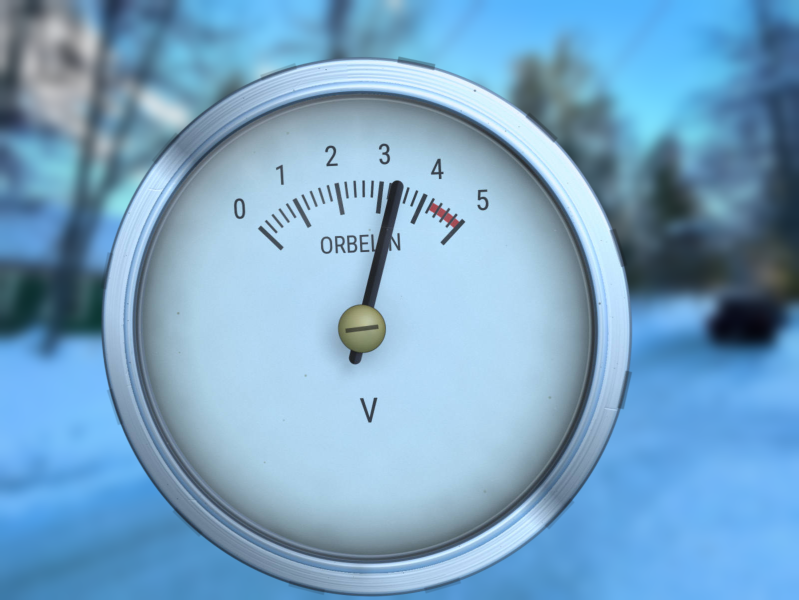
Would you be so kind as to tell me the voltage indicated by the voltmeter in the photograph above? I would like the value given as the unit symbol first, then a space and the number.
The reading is V 3.4
